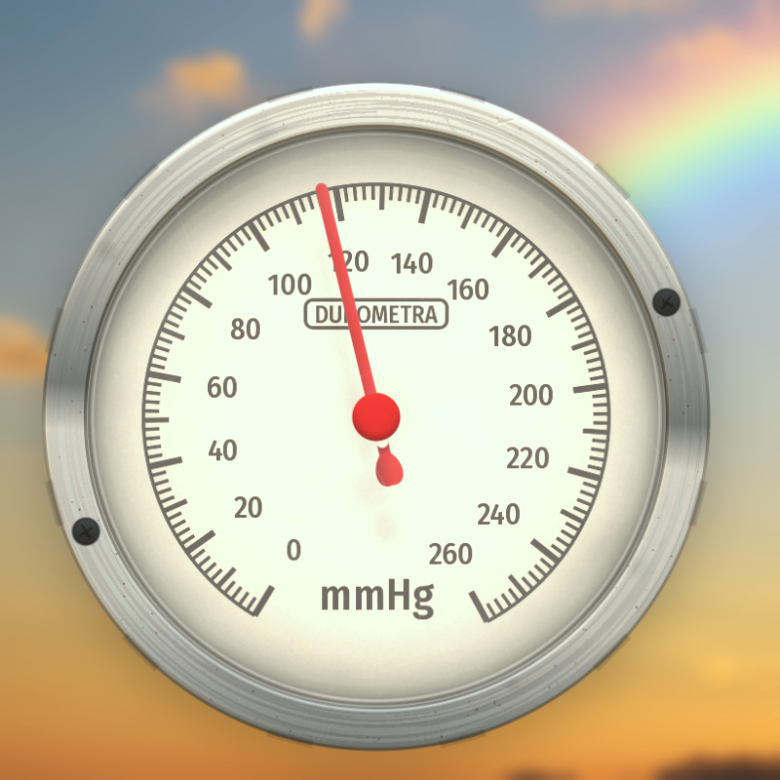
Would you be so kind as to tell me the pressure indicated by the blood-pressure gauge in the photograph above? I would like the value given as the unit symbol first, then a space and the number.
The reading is mmHg 117
